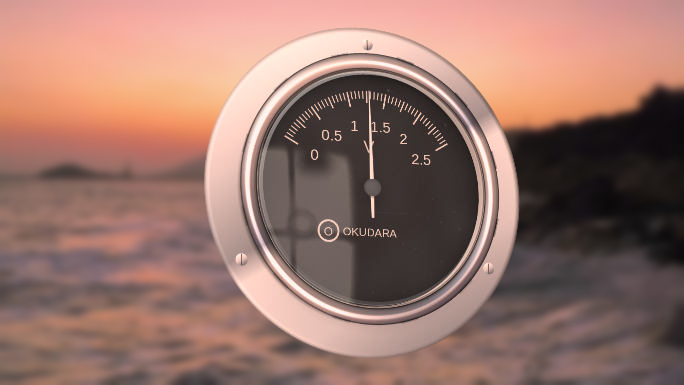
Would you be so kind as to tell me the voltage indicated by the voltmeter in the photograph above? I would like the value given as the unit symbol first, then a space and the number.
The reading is V 1.25
